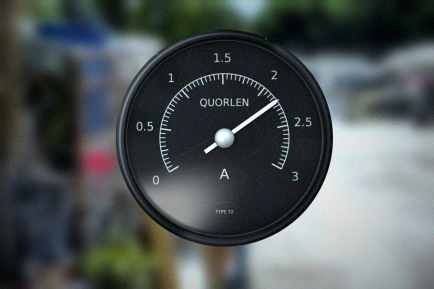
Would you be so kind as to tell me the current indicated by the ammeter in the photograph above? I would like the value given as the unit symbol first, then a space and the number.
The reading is A 2.2
